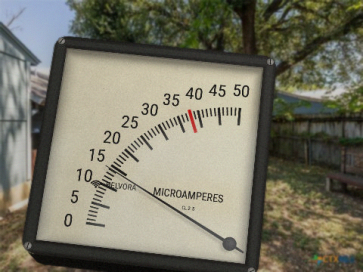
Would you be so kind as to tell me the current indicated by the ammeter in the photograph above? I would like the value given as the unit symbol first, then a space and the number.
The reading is µA 14
